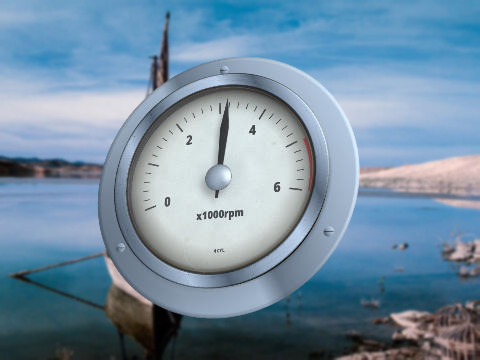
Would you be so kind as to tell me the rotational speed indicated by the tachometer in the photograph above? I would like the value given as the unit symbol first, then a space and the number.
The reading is rpm 3200
